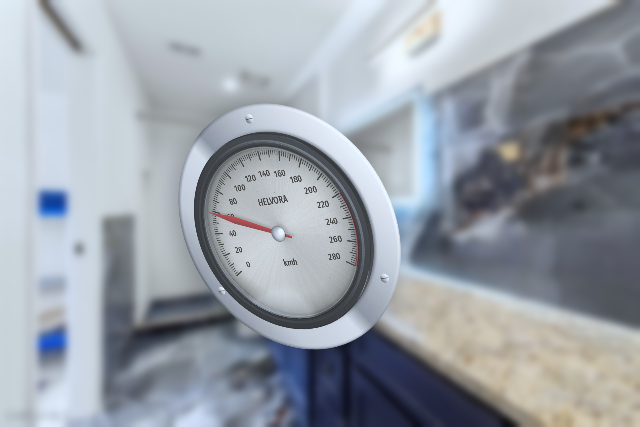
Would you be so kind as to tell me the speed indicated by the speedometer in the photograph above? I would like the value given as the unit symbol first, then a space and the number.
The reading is km/h 60
